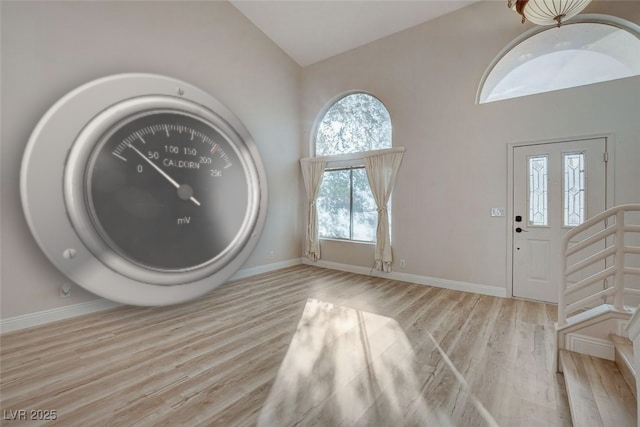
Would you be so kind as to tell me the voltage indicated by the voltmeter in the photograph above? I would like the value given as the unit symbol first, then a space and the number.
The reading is mV 25
